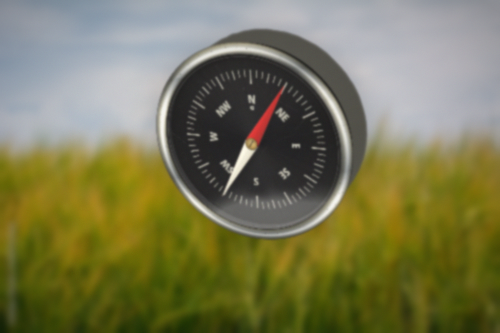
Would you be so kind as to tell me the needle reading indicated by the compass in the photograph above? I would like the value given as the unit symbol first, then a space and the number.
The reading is ° 30
